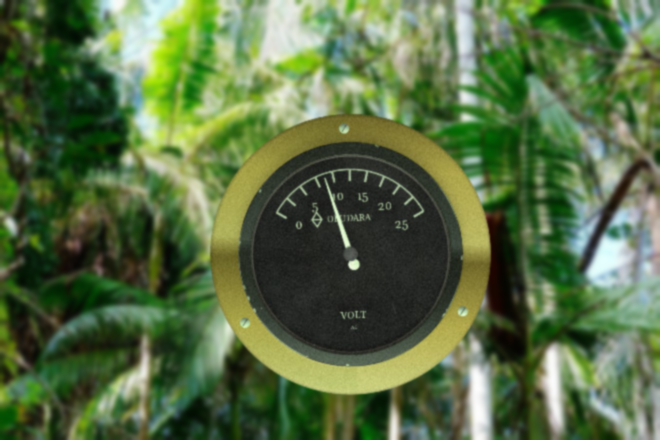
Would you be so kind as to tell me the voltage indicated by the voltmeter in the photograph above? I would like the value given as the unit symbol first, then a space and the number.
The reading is V 8.75
